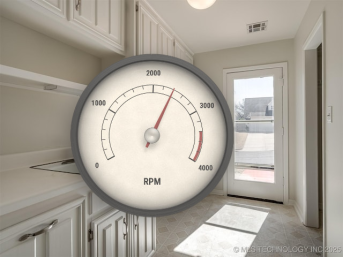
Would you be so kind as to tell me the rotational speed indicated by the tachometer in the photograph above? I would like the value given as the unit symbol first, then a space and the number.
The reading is rpm 2400
